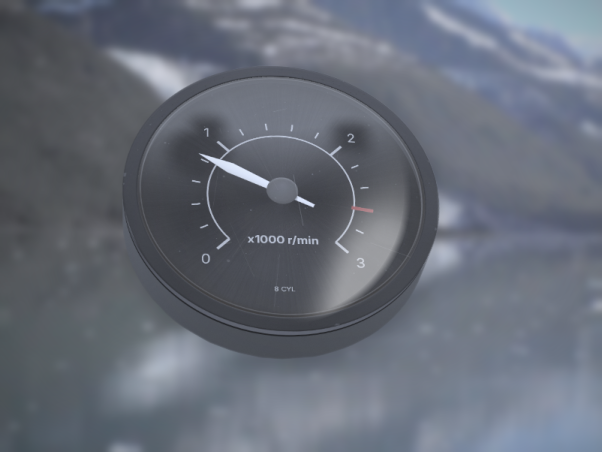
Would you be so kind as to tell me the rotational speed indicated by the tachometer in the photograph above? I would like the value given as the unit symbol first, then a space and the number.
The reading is rpm 800
